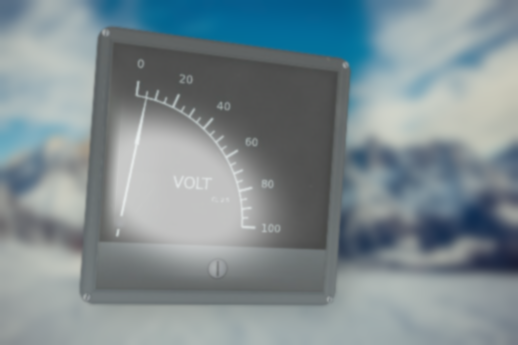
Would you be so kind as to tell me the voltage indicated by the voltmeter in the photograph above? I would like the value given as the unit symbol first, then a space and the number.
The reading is V 5
